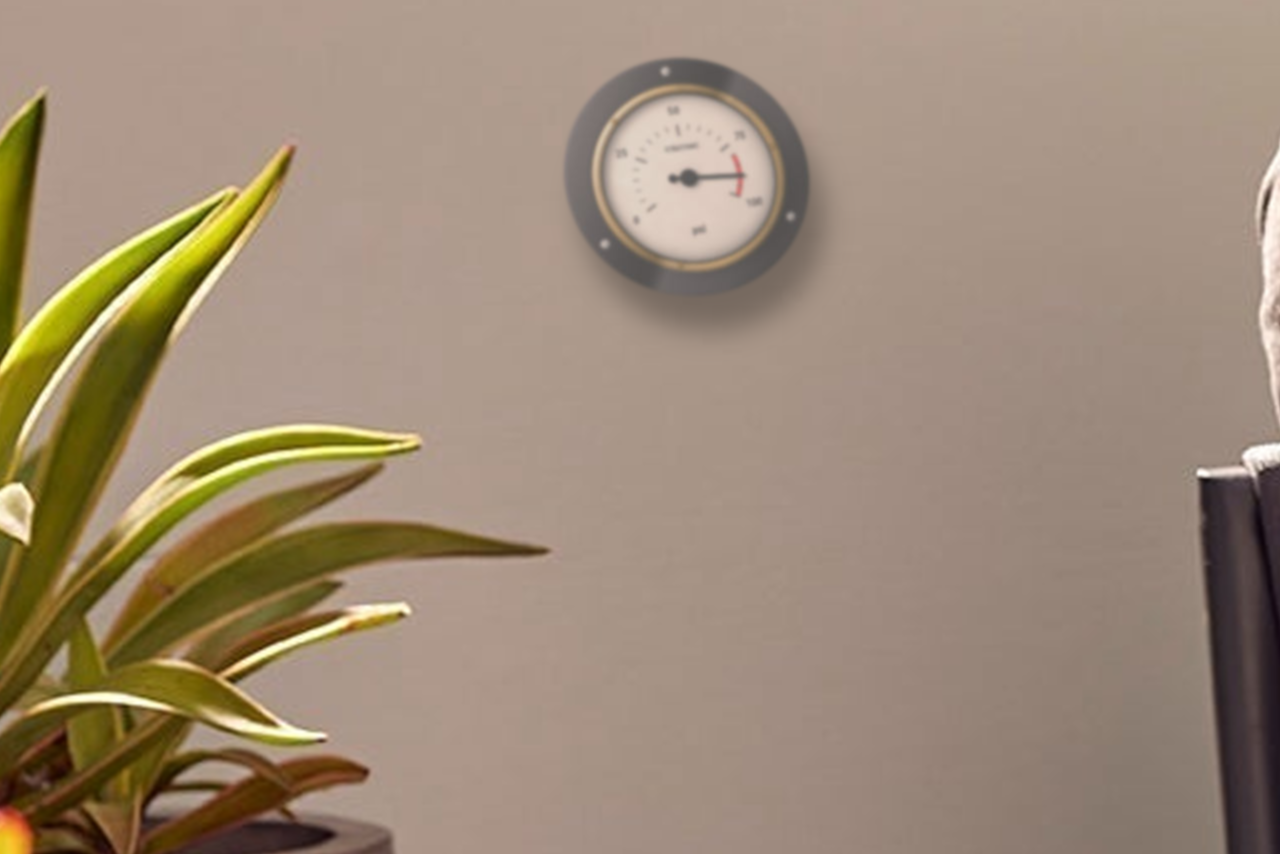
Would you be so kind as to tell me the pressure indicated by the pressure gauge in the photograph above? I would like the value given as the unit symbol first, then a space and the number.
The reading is psi 90
